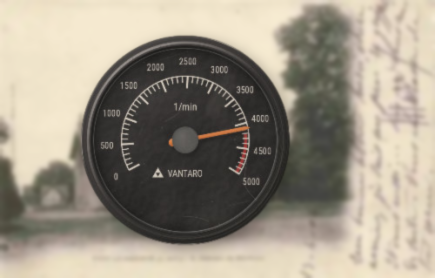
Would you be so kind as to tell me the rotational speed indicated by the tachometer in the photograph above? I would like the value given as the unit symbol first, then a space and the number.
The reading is rpm 4100
